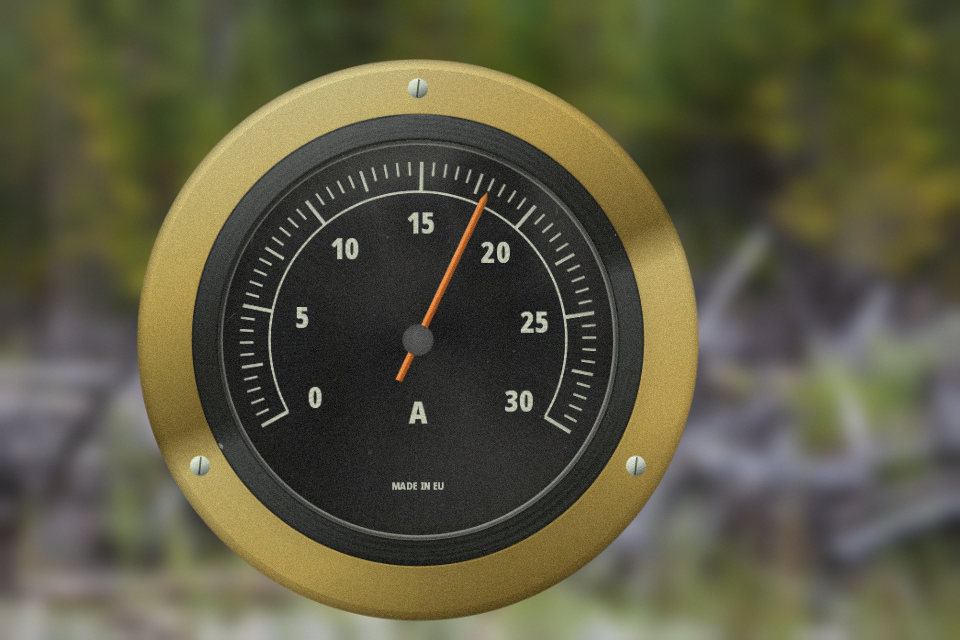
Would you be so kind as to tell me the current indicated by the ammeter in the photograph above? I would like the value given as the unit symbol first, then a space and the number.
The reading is A 18
